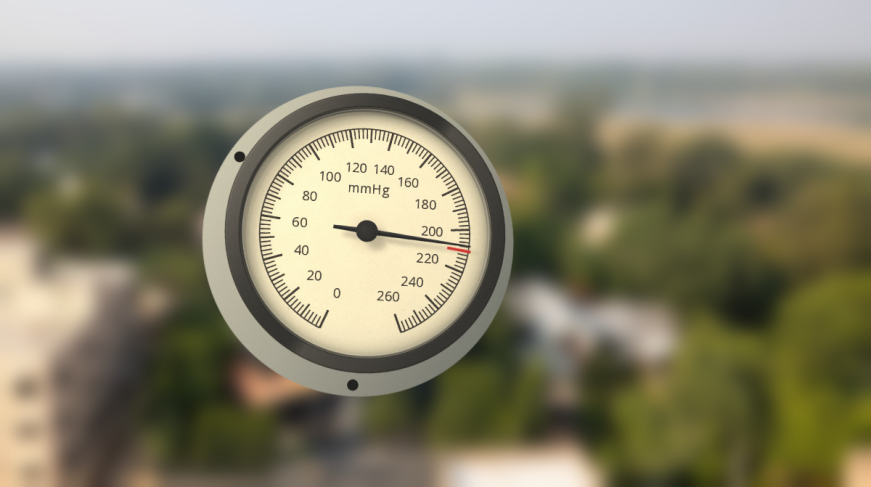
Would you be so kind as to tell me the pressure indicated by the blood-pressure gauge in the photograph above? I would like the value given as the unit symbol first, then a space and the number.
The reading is mmHg 208
